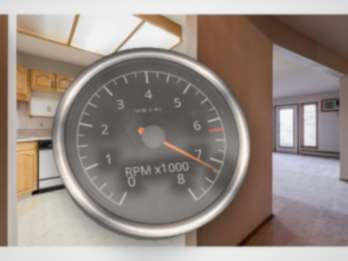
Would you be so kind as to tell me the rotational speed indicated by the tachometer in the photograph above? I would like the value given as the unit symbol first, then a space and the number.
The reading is rpm 7250
